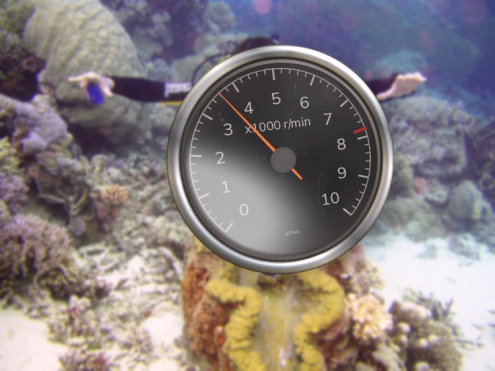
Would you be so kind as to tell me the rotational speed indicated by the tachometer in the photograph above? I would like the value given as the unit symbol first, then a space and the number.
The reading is rpm 3600
